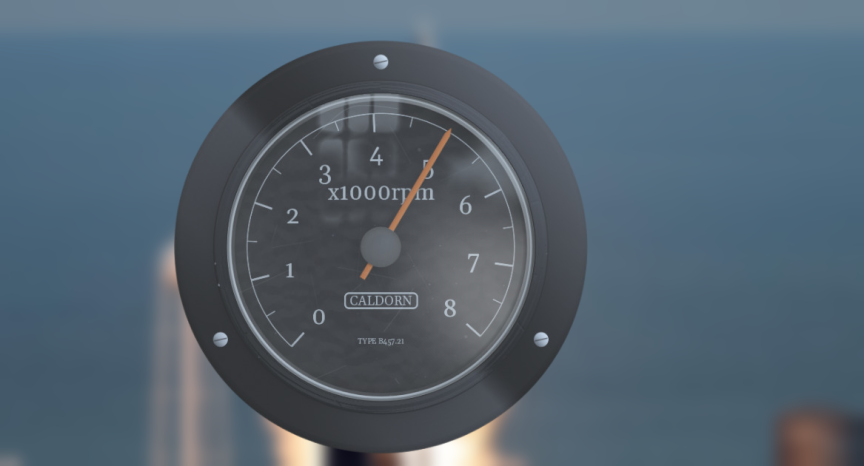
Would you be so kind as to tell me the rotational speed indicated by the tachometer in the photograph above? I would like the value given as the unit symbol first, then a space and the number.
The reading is rpm 5000
